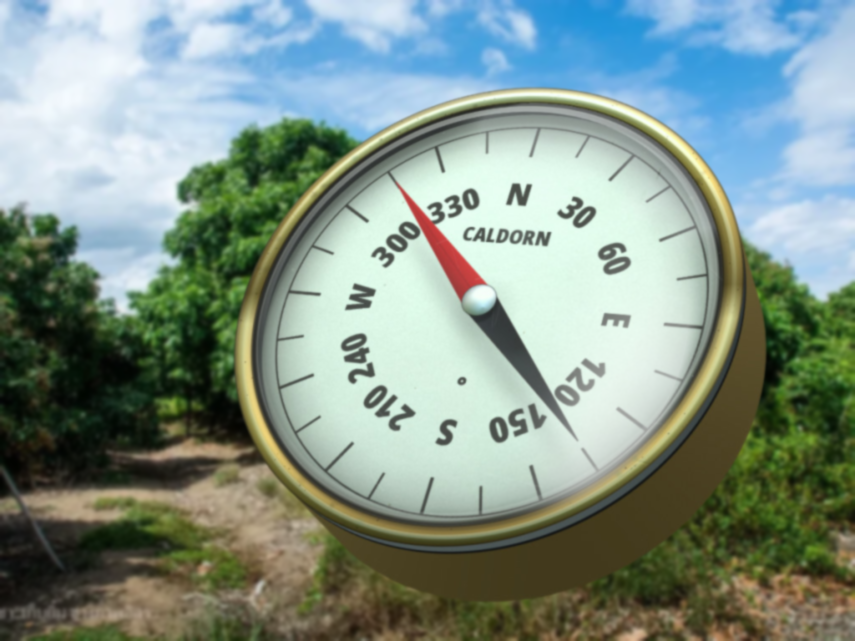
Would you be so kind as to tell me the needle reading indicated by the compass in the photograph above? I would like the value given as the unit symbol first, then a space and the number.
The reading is ° 315
